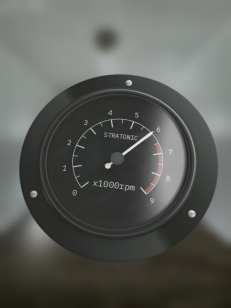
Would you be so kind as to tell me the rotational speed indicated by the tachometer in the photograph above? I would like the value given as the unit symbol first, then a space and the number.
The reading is rpm 6000
